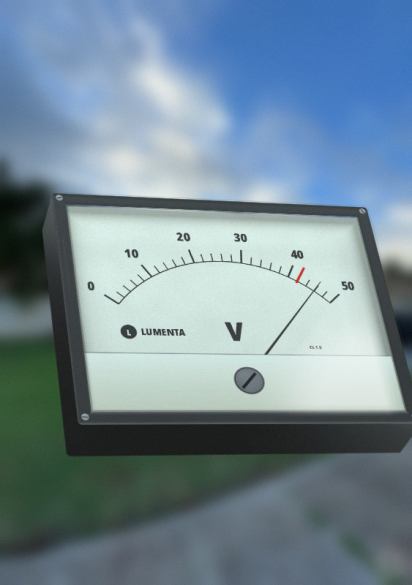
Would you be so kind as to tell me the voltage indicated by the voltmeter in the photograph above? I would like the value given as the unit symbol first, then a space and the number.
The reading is V 46
